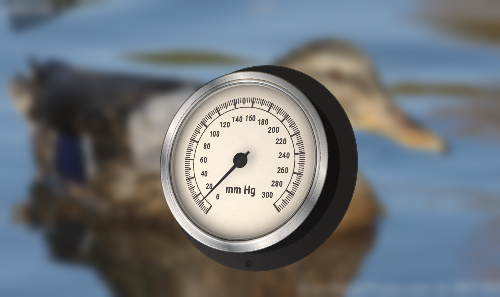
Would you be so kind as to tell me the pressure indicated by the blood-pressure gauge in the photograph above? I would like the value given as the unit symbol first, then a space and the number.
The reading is mmHg 10
